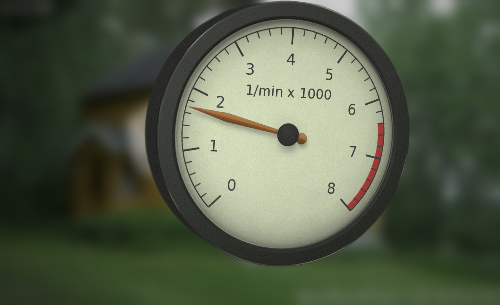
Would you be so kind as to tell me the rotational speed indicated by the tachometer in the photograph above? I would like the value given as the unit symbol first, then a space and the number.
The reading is rpm 1700
